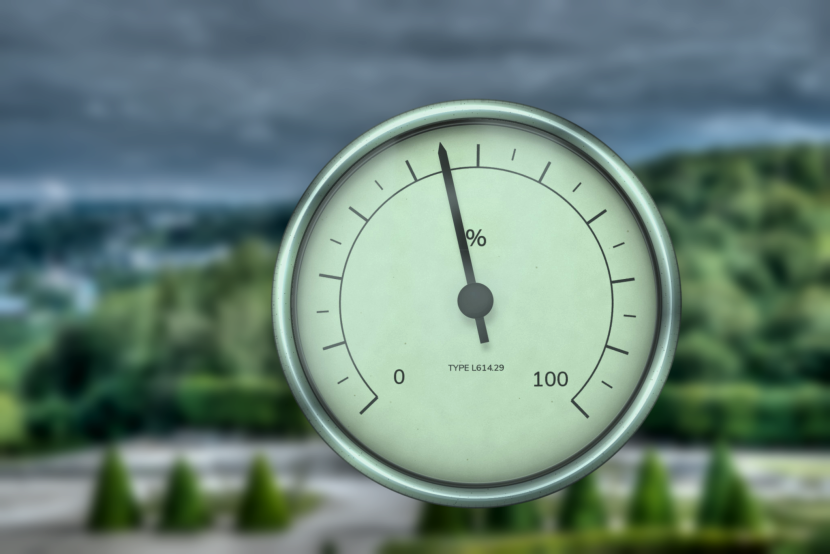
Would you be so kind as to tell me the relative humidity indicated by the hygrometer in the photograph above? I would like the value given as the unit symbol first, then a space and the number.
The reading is % 45
